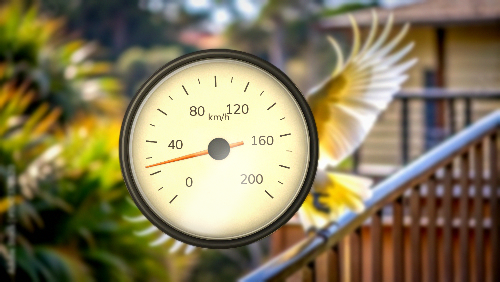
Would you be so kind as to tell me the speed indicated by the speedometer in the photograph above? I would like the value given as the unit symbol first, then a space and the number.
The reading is km/h 25
